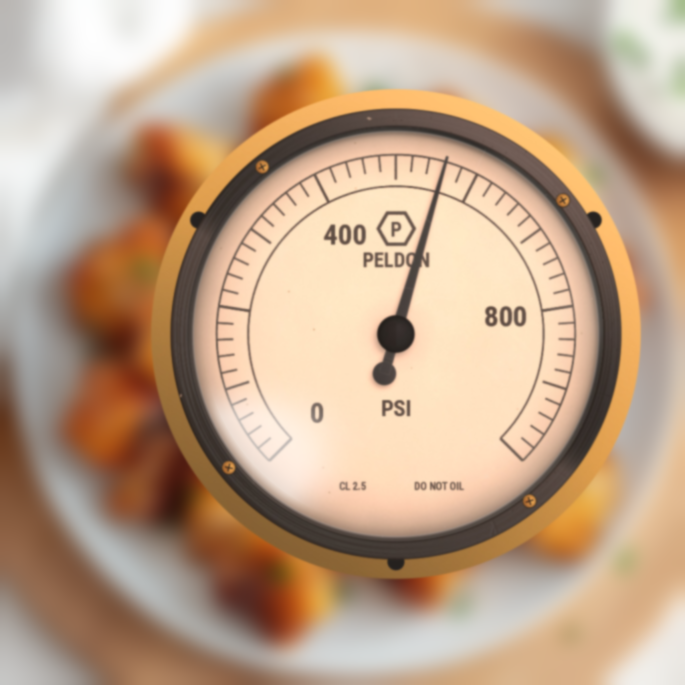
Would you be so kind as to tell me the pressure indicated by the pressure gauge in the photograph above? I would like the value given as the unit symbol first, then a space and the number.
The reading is psi 560
